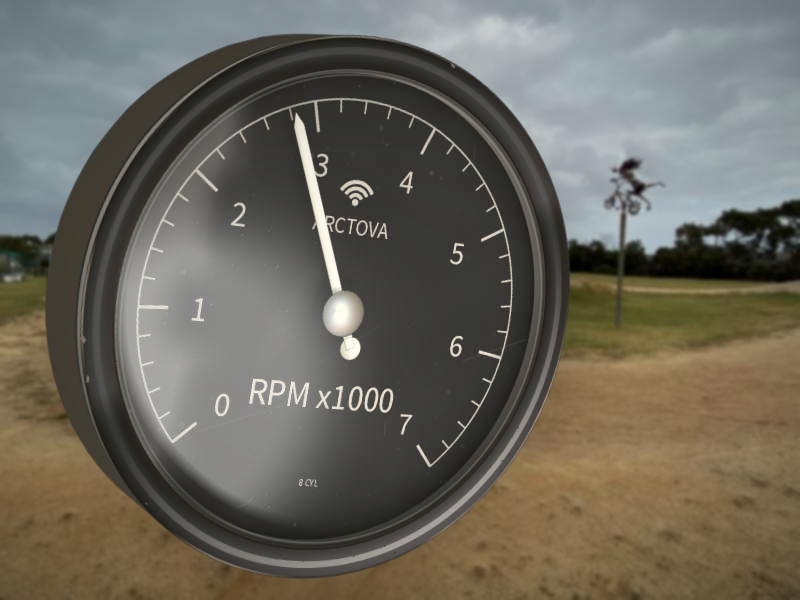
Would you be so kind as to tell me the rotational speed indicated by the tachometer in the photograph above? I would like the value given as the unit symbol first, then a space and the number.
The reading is rpm 2800
